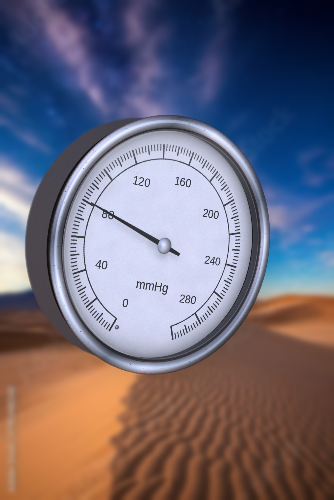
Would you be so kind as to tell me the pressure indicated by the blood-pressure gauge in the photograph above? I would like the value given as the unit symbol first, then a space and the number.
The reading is mmHg 80
